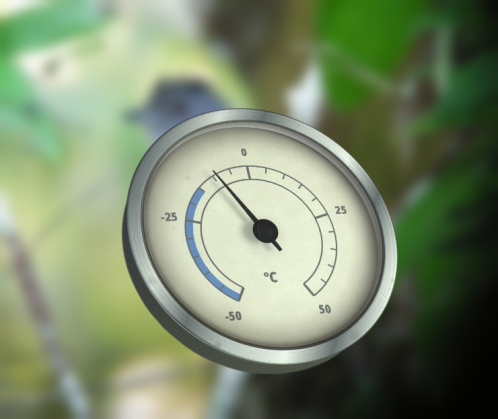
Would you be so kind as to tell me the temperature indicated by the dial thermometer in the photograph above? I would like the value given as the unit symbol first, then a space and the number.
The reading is °C -10
